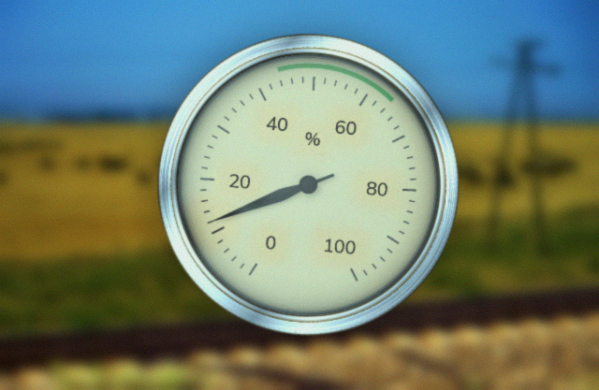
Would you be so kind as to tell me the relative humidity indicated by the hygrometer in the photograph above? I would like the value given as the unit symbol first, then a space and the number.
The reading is % 12
